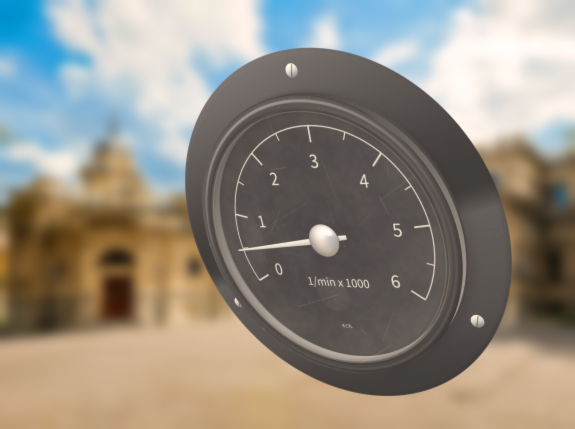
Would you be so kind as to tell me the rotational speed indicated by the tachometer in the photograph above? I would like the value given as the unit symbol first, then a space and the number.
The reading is rpm 500
